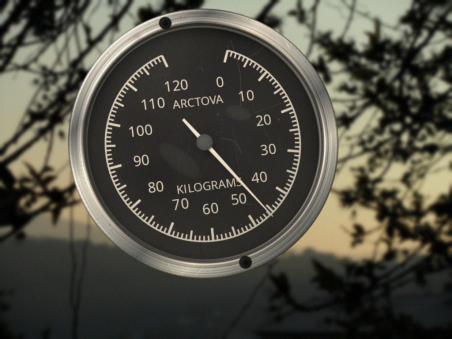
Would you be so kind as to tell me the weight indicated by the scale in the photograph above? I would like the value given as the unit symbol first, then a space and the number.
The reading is kg 46
